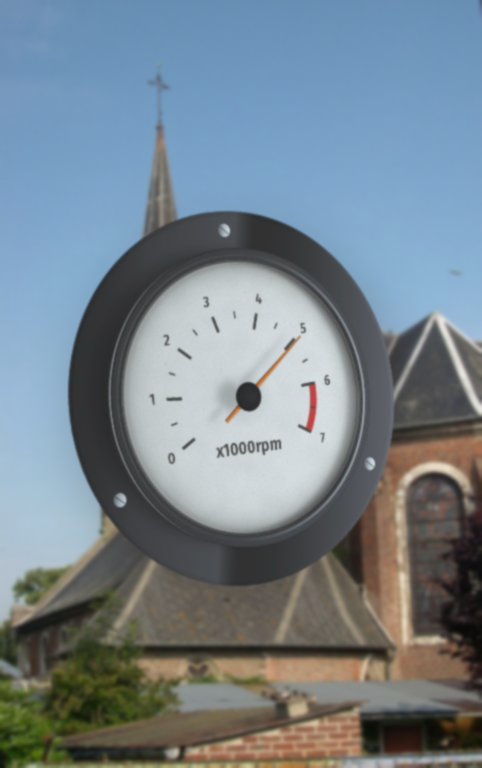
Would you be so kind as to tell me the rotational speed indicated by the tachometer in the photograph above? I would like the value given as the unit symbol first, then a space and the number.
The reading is rpm 5000
